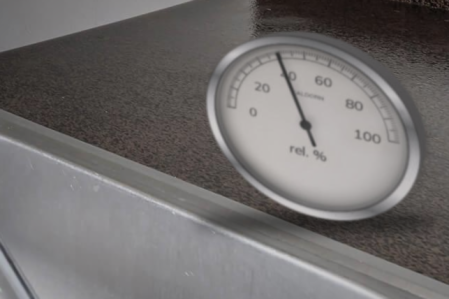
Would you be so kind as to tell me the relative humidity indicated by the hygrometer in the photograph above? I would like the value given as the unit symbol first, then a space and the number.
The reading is % 40
